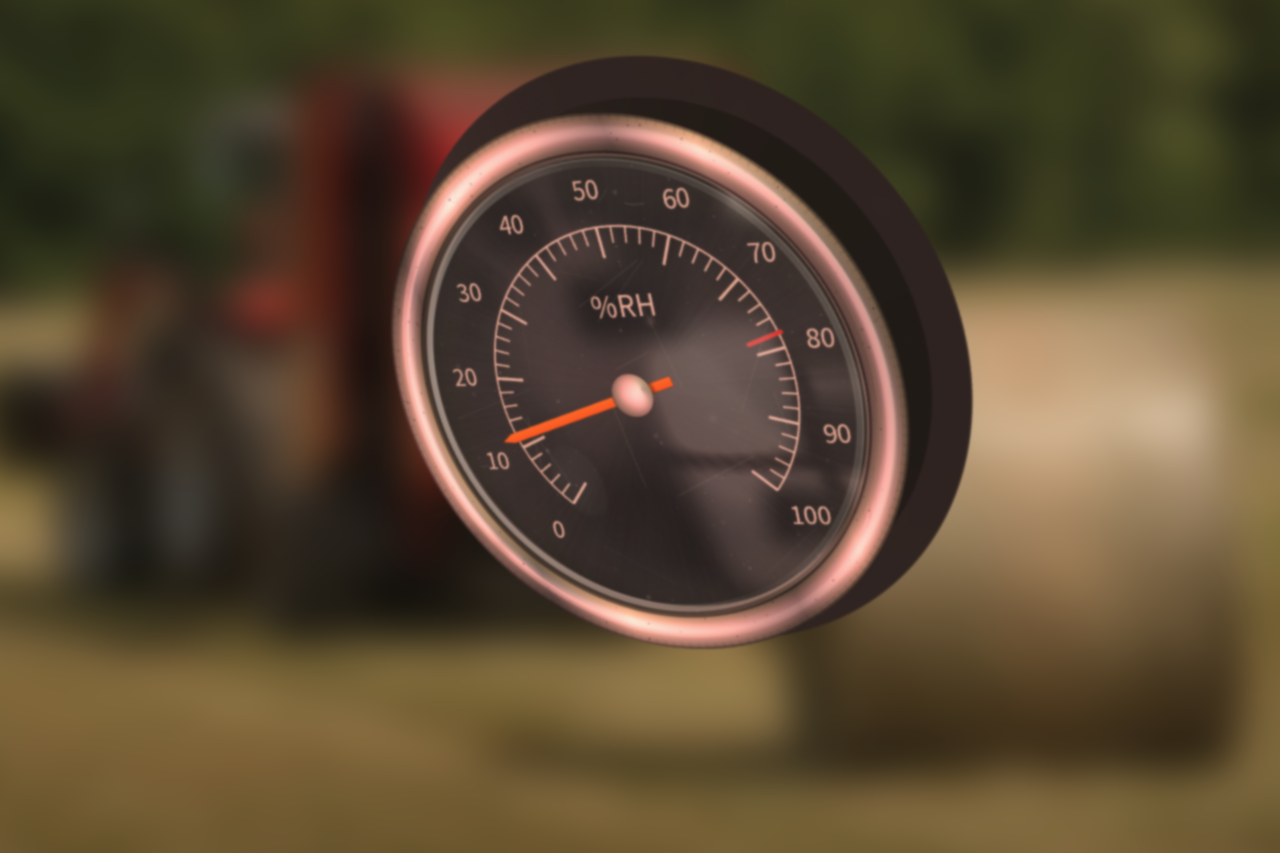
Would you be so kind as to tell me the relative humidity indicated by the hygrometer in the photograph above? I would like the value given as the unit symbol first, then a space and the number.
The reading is % 12
